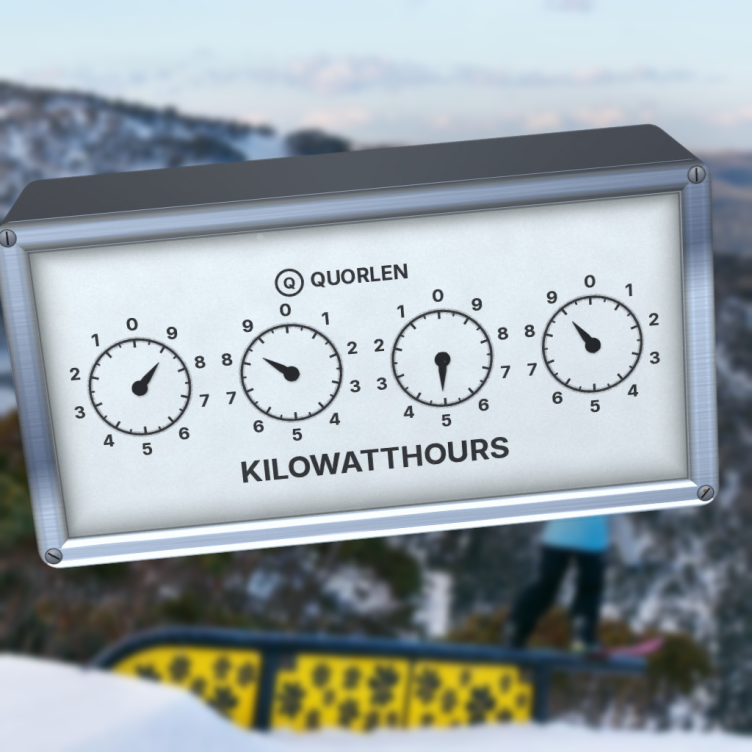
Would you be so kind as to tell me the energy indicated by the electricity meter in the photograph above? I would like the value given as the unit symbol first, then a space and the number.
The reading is kWh 8849
